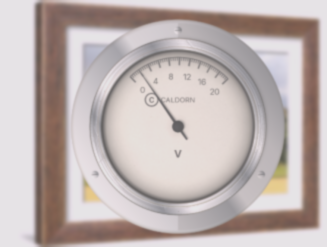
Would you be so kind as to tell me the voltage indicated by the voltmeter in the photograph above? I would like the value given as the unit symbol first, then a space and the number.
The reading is V 2
